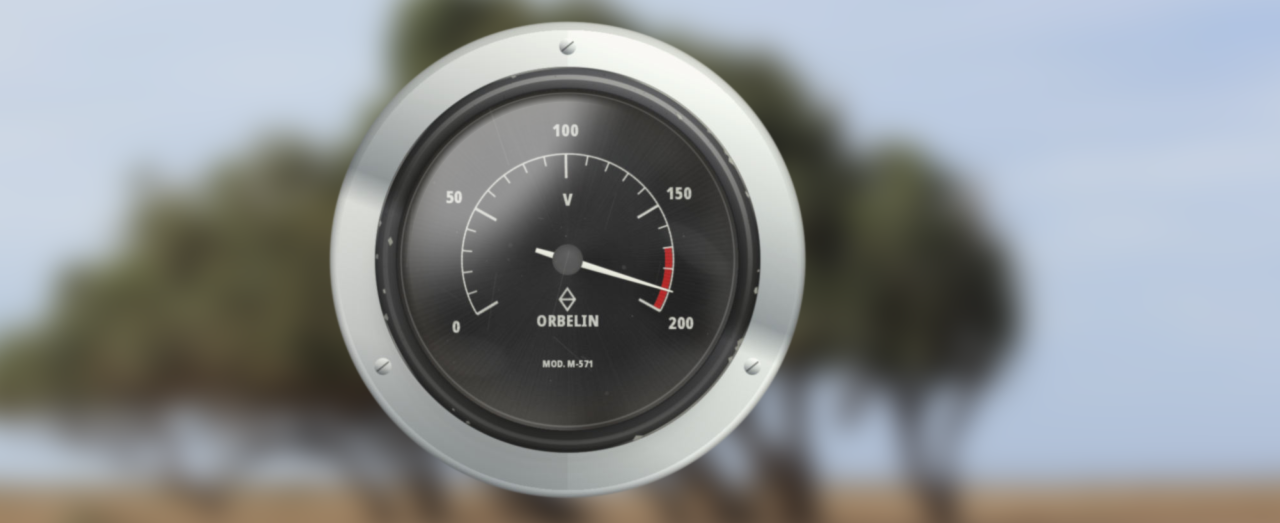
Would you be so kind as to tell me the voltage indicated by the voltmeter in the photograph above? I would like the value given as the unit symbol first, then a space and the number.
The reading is V 190
